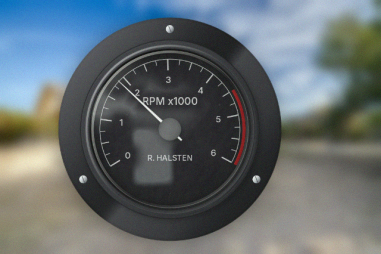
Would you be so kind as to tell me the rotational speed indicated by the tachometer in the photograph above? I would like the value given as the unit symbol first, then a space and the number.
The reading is rpm 1875
